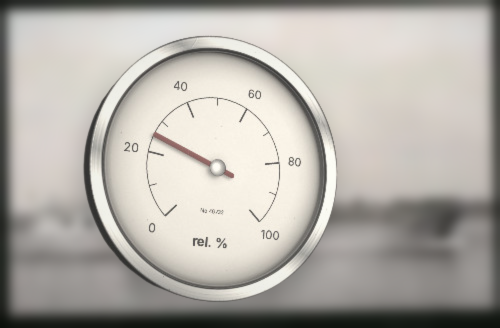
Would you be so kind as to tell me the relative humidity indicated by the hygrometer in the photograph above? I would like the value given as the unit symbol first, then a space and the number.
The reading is % 25
